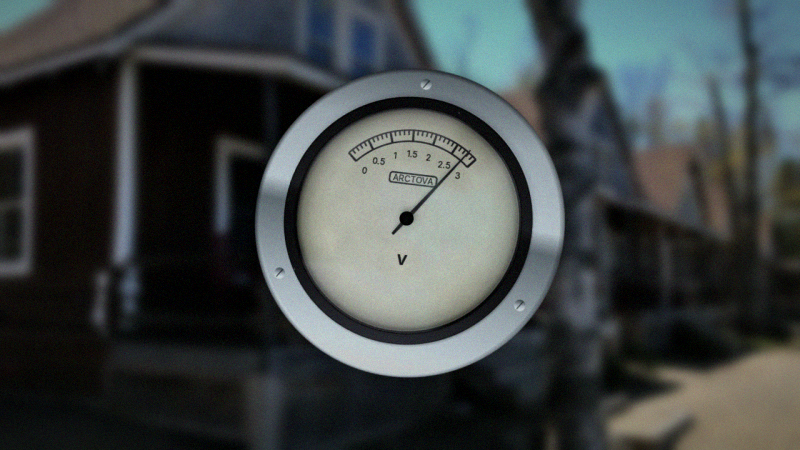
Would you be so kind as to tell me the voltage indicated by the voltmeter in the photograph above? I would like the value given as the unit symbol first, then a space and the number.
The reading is V 2.8
